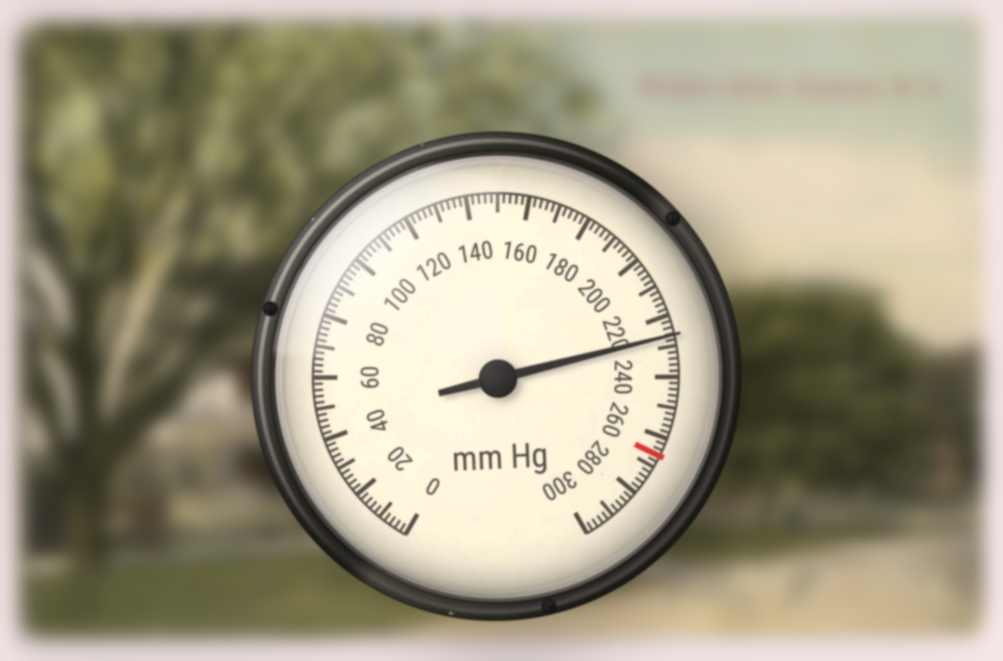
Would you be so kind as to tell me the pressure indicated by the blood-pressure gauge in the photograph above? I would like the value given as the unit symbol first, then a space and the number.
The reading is mmHg 226
